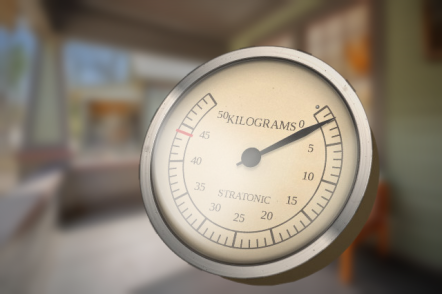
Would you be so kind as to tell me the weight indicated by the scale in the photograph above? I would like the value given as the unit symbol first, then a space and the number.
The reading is kg 2
